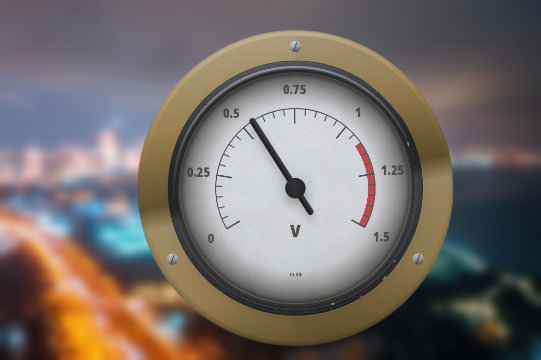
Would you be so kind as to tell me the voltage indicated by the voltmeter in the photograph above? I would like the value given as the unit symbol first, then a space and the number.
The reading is V 0.55
